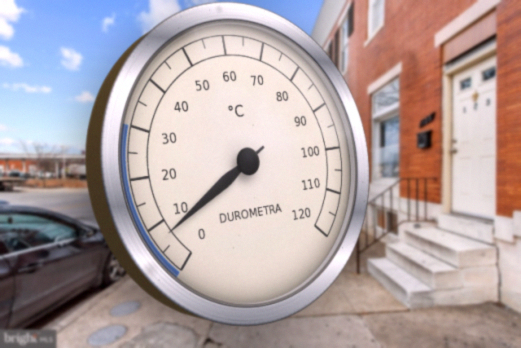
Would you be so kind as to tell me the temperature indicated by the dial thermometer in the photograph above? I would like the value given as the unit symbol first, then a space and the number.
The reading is °C 7.5
